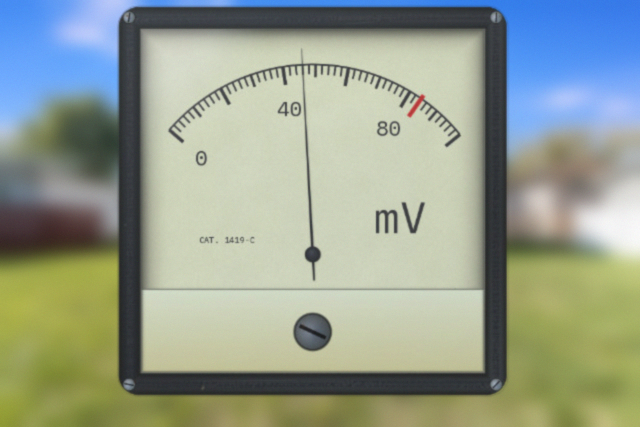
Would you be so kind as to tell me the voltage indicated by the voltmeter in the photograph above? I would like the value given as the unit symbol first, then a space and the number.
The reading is mV 46
